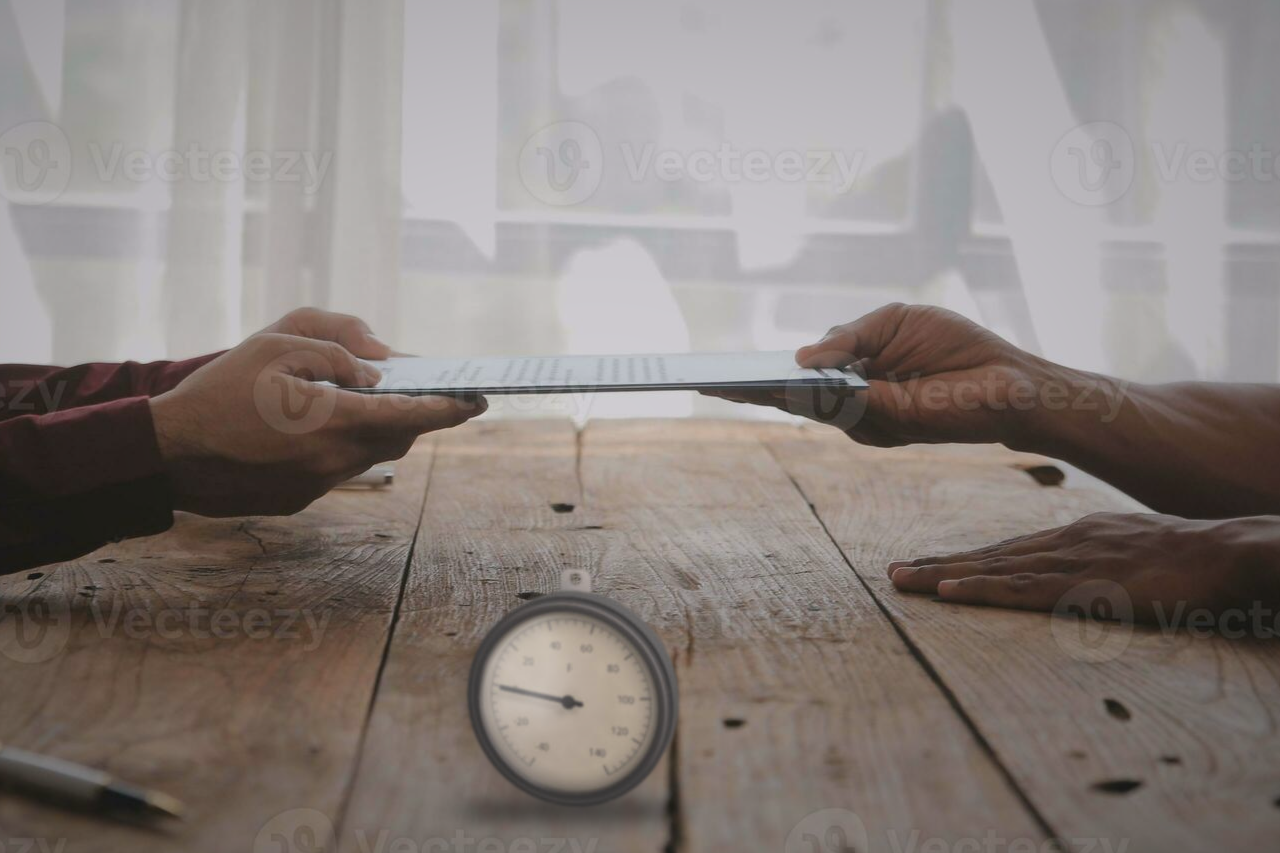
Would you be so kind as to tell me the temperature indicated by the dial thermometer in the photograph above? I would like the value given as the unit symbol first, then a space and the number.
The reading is °F 0
